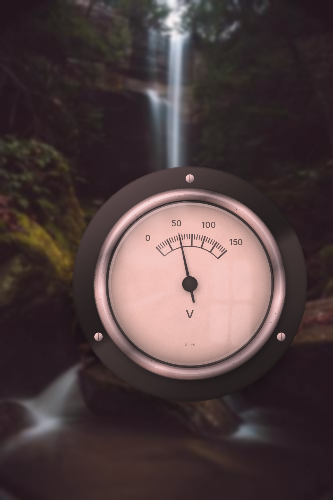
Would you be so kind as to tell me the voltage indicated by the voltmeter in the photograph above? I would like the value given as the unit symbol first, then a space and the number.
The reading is V 50
